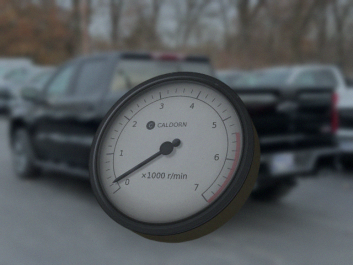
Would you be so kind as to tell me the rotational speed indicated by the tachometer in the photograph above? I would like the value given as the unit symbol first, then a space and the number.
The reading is rpm 200
